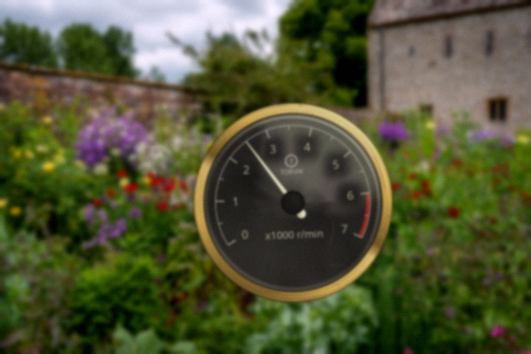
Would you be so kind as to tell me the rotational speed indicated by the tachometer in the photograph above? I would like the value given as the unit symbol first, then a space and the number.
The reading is rpm 2500
